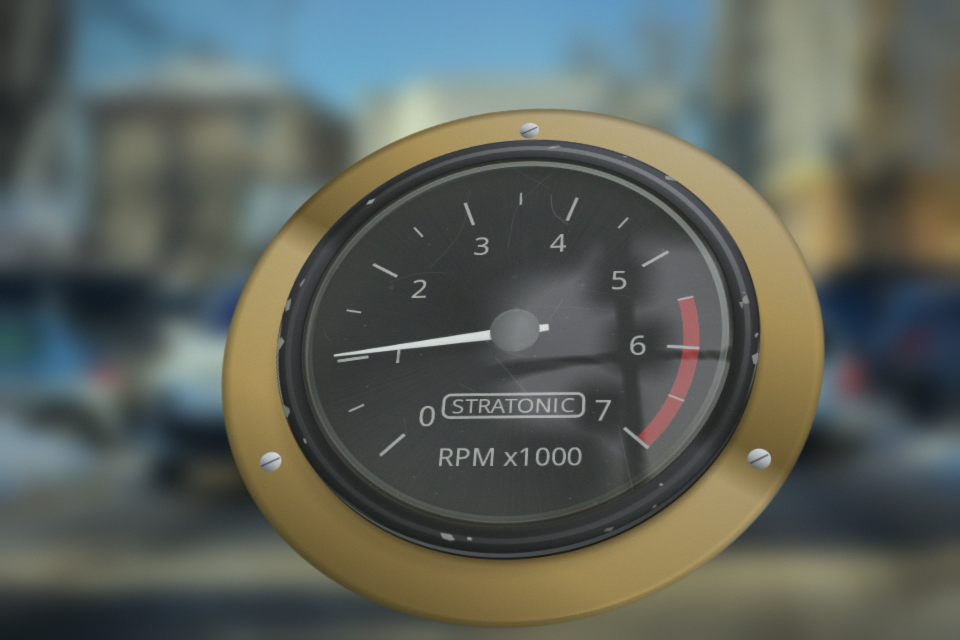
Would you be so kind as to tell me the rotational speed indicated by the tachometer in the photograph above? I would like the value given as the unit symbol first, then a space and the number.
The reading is rpm 1000
